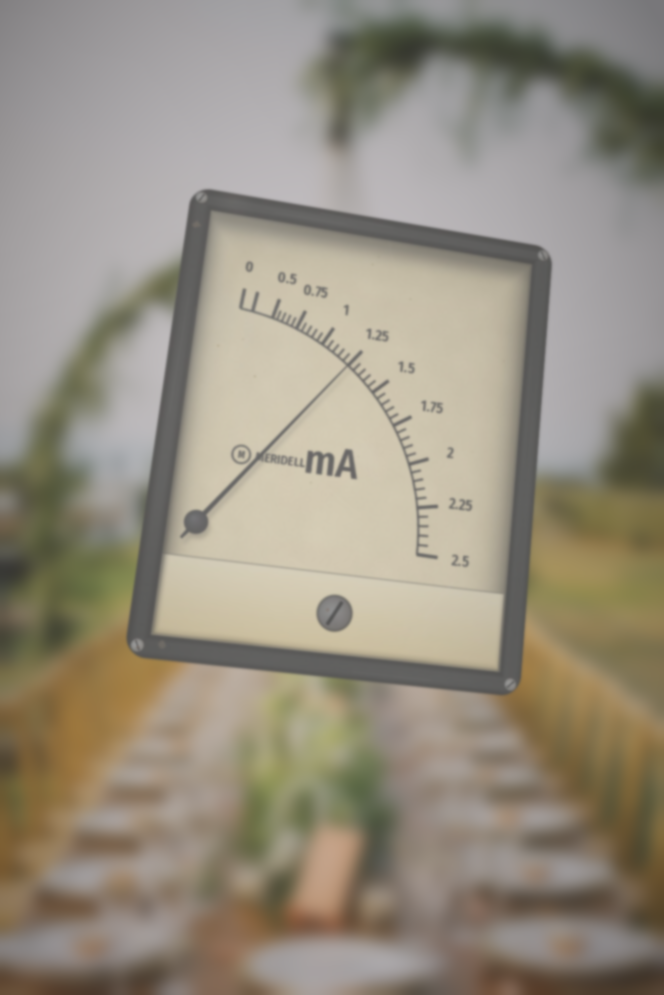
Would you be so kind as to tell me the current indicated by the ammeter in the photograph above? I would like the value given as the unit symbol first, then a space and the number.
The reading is mA 1.25
